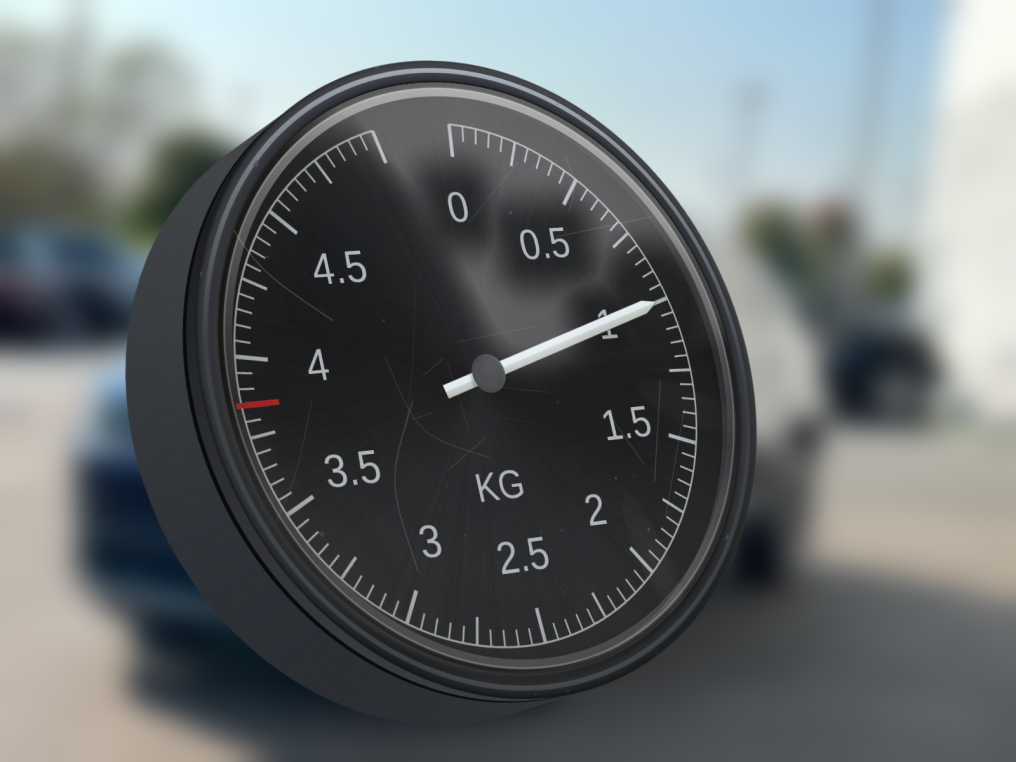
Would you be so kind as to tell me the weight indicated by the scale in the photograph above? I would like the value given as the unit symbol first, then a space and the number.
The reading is kg 1
